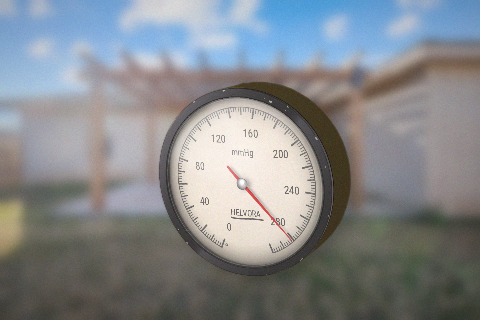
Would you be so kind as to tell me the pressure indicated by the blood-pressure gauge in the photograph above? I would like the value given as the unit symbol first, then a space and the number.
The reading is mmHg 280
